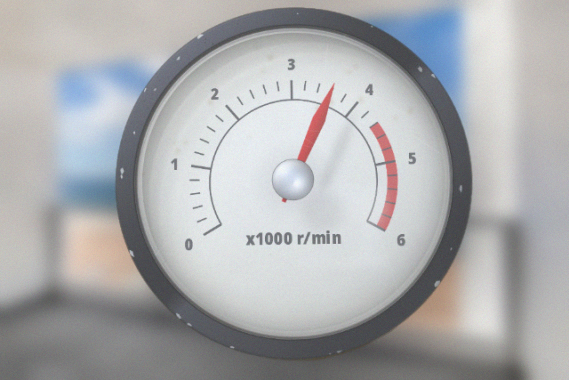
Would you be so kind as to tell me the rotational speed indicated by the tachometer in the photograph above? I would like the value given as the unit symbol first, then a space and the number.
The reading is rpm 3600
